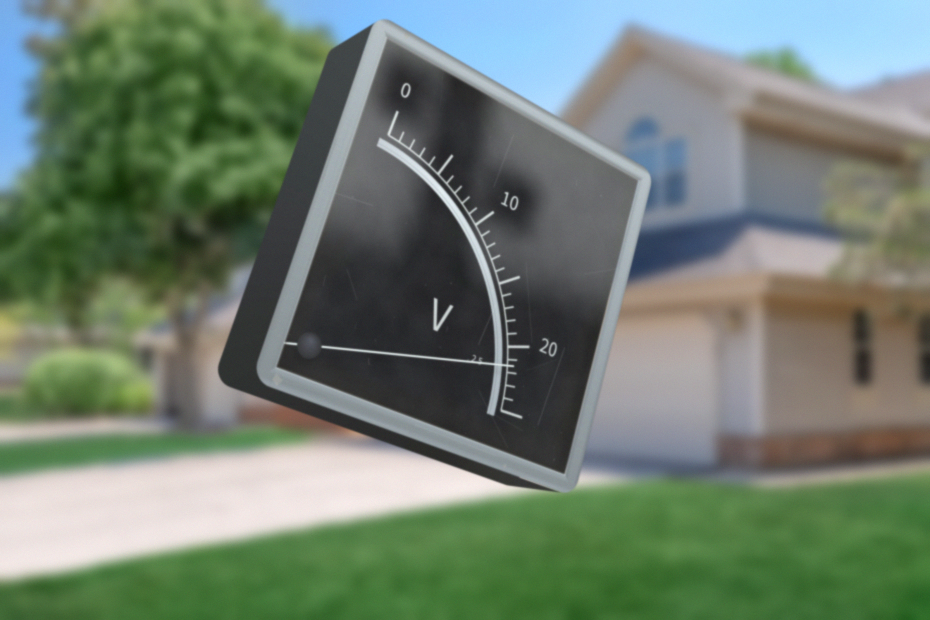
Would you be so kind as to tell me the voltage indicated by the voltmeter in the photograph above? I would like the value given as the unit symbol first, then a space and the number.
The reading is V 21.5
